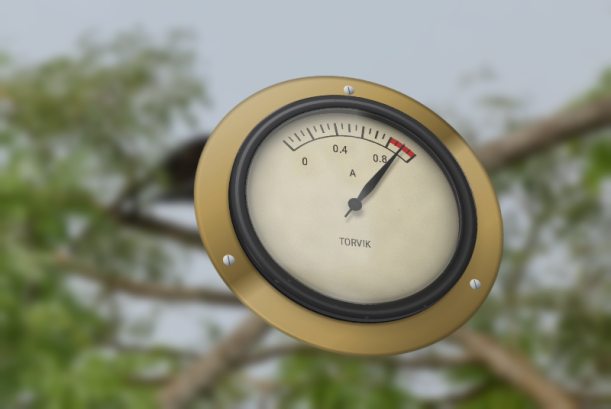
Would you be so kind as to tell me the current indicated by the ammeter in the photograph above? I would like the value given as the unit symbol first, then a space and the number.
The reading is A 0.9
